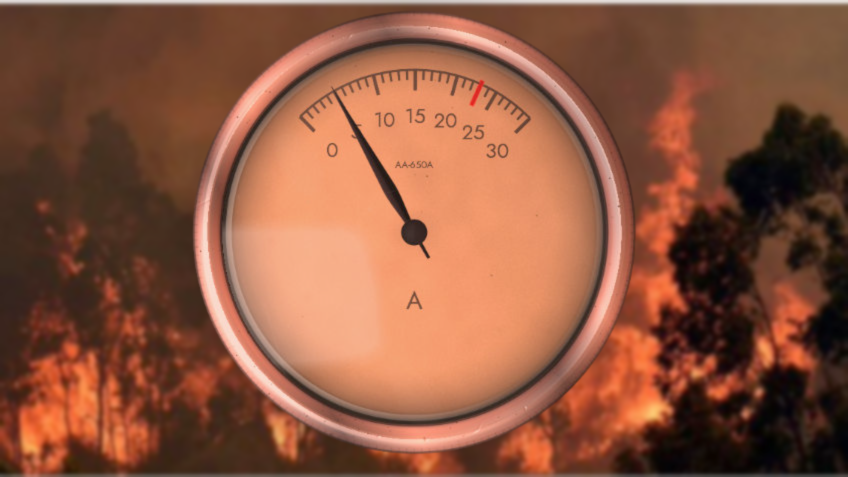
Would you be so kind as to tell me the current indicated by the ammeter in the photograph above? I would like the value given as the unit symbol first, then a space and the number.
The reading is A 5
